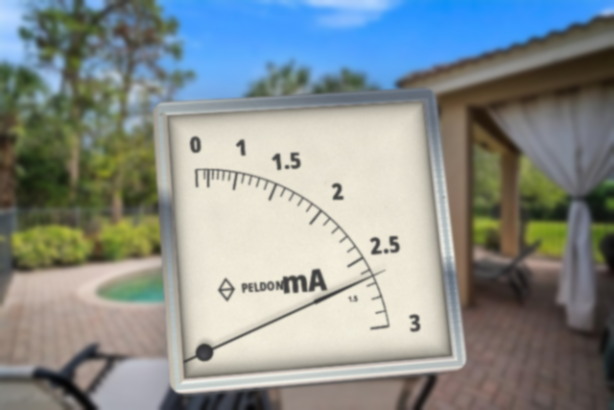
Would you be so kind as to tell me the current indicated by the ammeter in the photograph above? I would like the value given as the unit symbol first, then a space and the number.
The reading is mA 2.65
